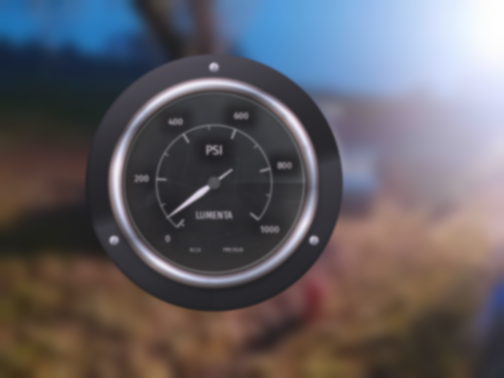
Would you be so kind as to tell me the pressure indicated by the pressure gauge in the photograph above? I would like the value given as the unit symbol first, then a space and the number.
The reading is psi 50
